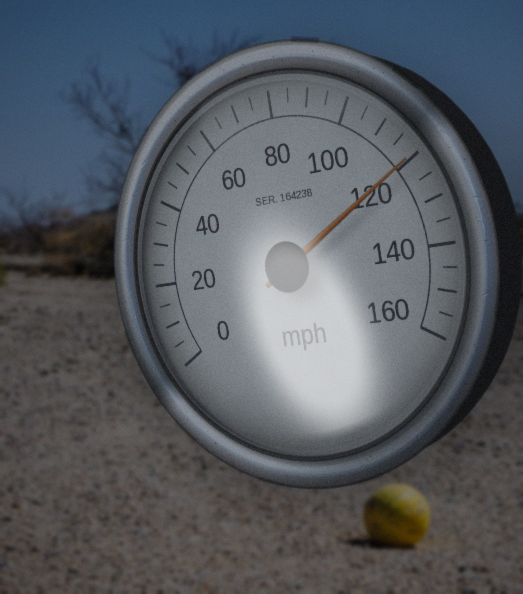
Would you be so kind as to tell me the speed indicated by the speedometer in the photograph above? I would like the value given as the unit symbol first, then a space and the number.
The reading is mph 120
